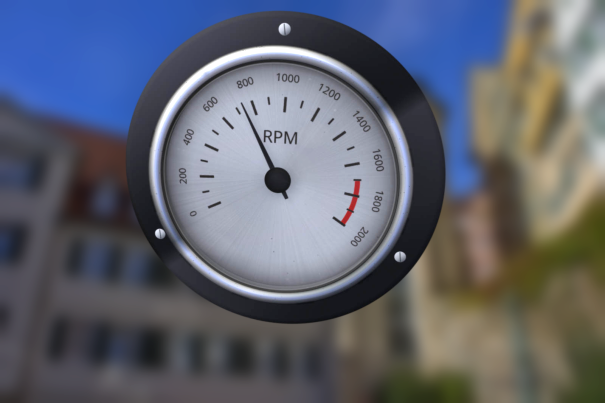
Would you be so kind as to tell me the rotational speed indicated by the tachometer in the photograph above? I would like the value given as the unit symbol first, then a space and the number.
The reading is rpm 750
